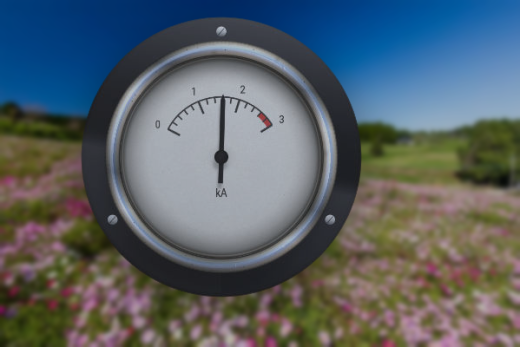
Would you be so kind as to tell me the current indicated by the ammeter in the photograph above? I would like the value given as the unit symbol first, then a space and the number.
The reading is kA 1.6
